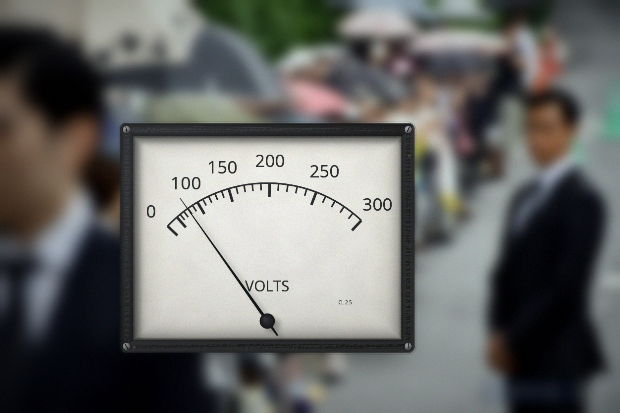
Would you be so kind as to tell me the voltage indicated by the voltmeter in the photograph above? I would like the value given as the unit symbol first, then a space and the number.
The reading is V 80
